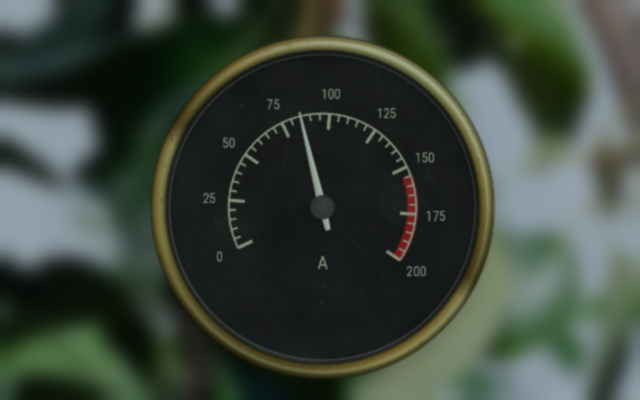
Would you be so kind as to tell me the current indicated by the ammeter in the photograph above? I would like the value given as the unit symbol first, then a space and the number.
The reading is A 85
